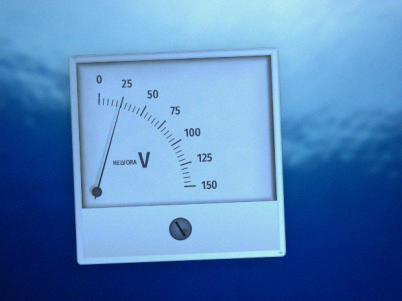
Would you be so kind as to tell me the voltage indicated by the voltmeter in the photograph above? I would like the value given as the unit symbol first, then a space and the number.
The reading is V 25
